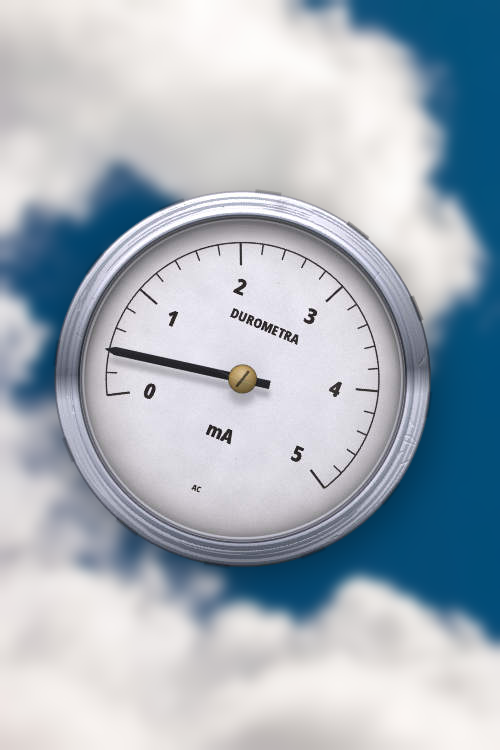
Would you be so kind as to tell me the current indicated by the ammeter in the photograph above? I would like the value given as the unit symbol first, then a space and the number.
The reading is mA 0.4
